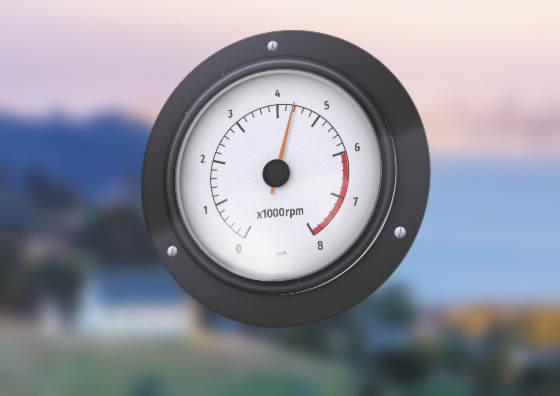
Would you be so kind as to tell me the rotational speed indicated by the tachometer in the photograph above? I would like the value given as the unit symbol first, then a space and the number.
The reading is rpm 4400
